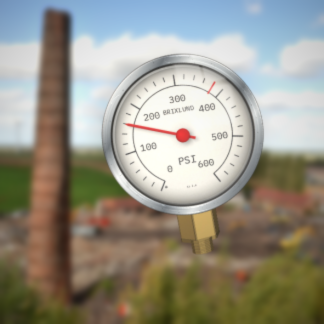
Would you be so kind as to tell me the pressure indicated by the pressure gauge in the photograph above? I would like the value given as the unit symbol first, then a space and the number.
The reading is psi 160
